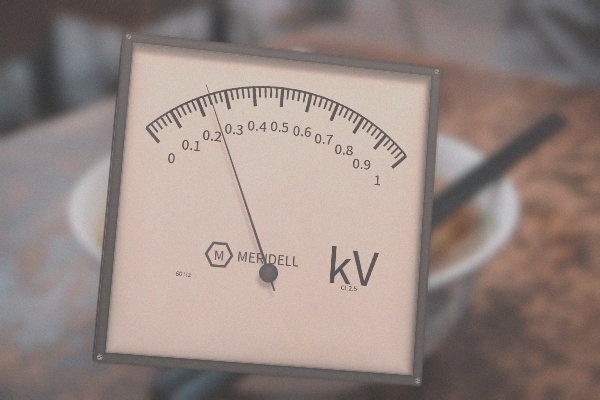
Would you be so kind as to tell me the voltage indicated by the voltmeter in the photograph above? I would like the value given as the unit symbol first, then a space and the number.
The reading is kV 0.24
